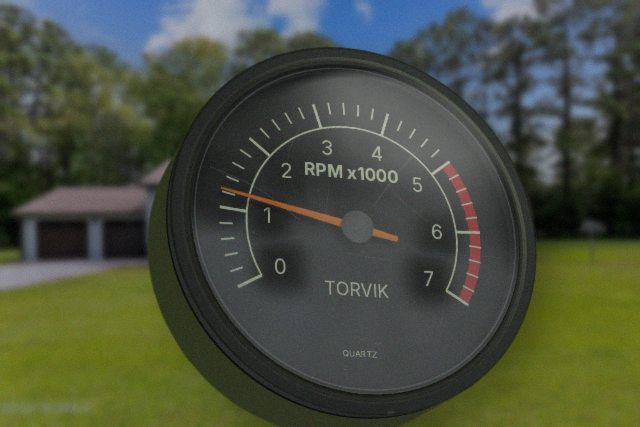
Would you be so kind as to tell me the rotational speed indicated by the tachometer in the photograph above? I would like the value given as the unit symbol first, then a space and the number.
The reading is rpm 1200
